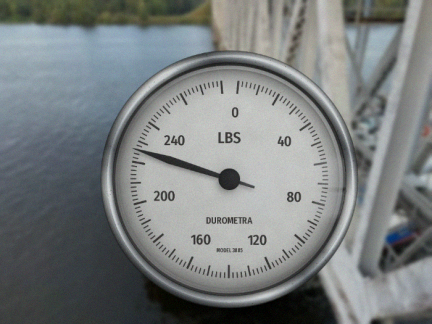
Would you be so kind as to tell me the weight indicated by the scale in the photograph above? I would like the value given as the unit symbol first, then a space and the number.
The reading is lb 226
